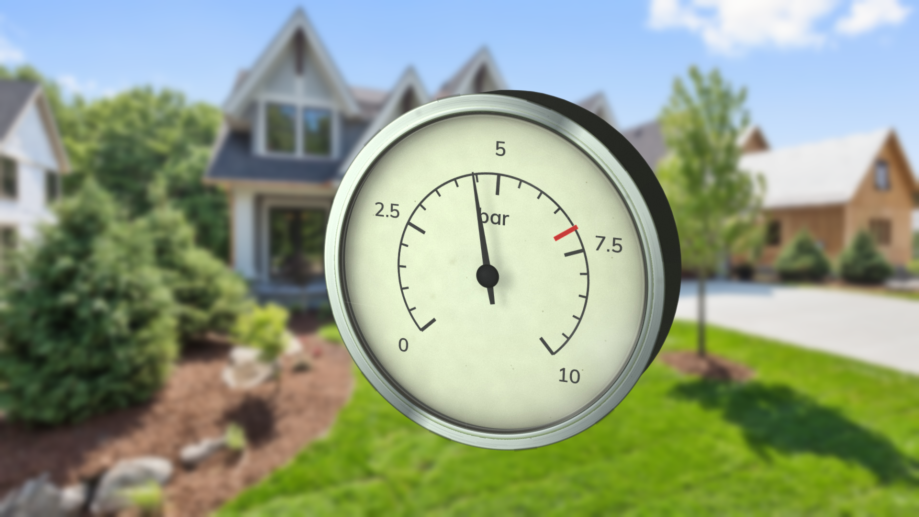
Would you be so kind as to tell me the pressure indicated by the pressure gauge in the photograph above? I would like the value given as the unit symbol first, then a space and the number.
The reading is bar 4.5
